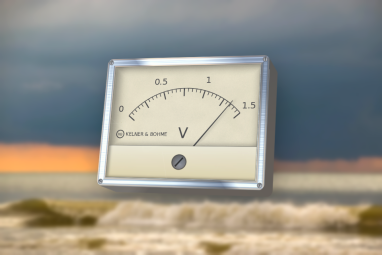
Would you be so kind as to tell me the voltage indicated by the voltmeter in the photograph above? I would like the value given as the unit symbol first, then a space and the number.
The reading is V 1.35
